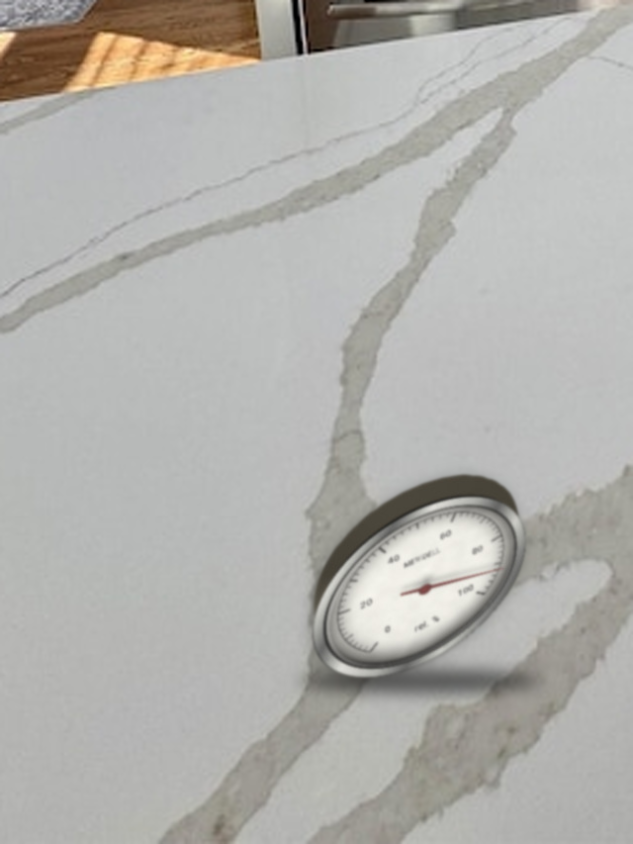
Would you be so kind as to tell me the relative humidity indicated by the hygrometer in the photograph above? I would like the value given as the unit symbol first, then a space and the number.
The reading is % 90
